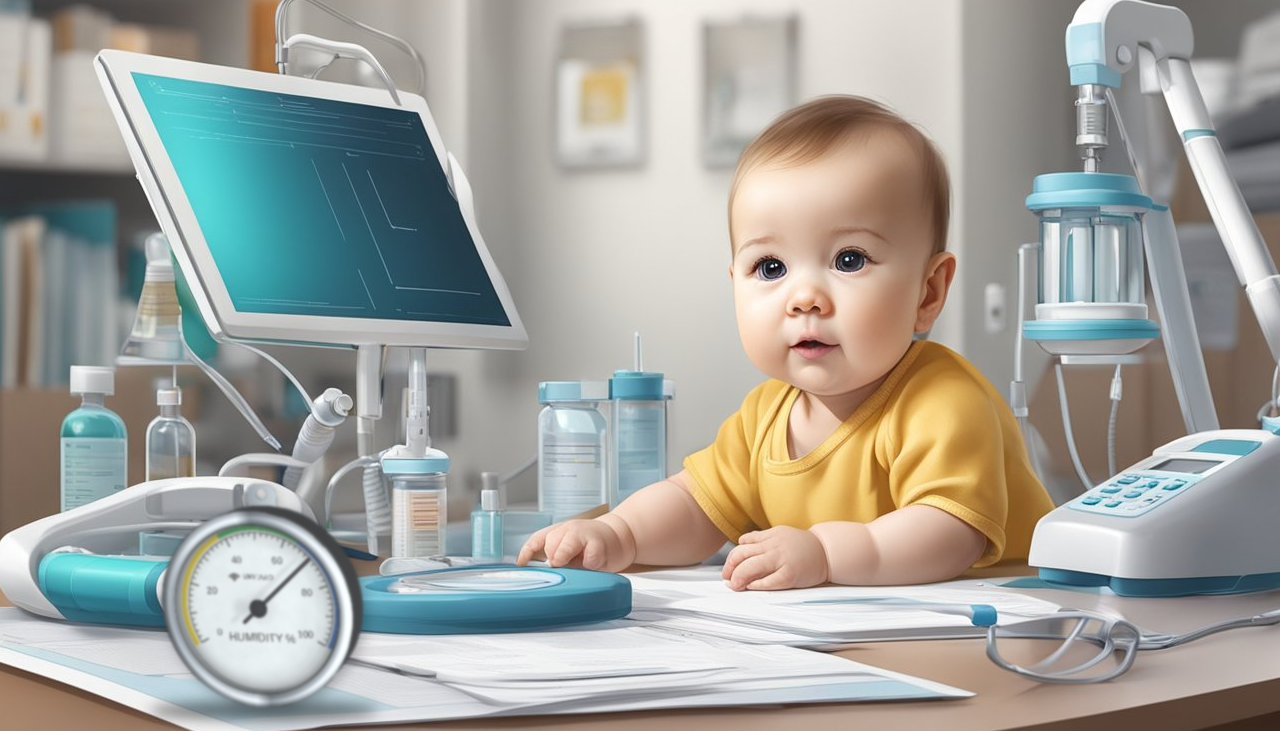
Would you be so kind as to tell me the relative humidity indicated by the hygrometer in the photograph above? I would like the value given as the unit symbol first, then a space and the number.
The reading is % 70
